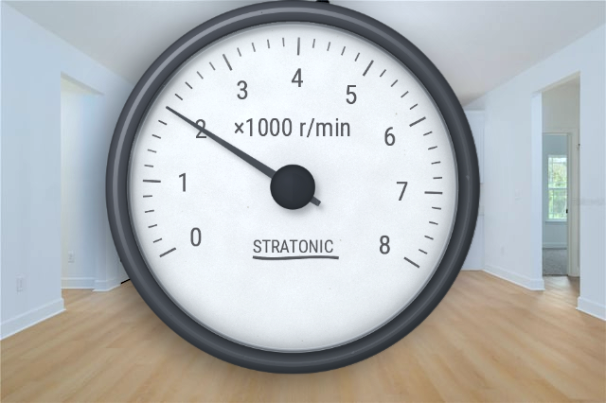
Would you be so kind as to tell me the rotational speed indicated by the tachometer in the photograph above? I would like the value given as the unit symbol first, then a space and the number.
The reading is rpm 2000
